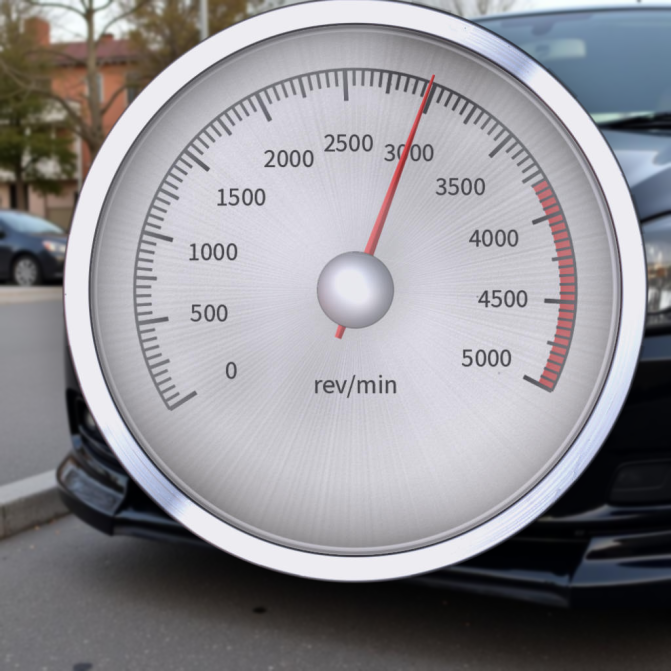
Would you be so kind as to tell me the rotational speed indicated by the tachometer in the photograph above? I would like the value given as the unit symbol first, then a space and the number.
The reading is rpm 2975
